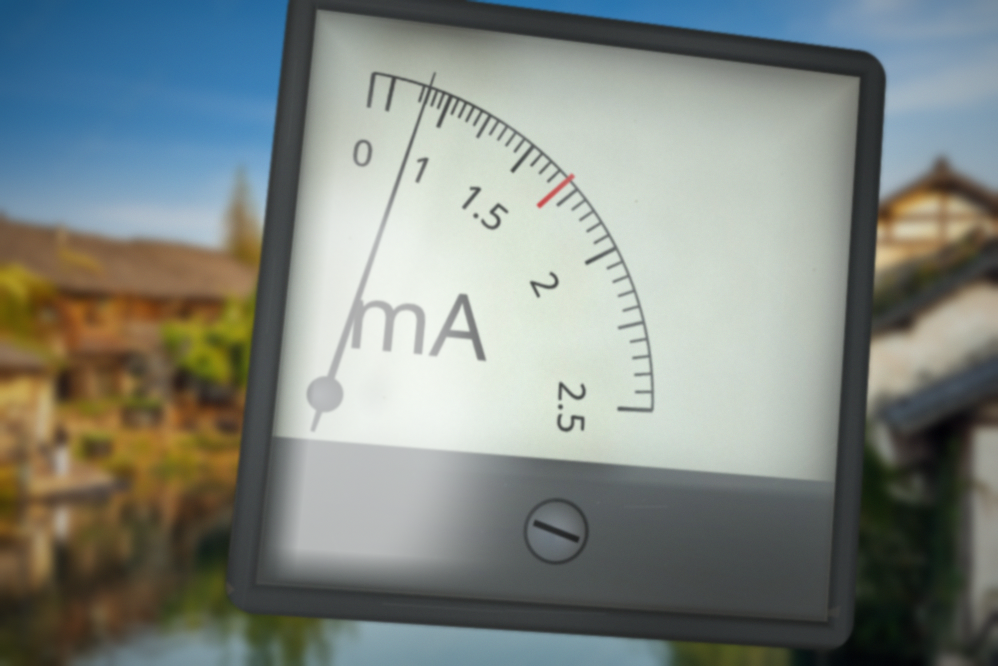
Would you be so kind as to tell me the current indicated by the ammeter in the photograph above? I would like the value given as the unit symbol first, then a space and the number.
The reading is mA 0.85
